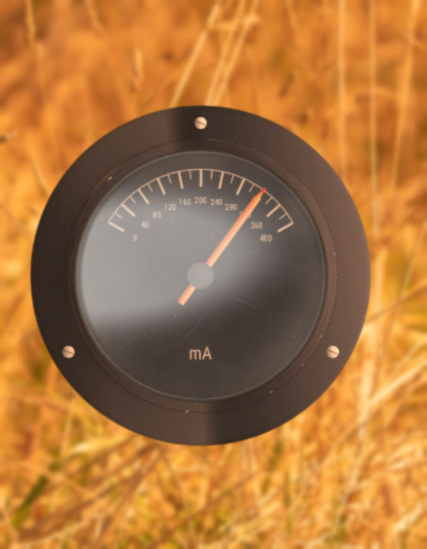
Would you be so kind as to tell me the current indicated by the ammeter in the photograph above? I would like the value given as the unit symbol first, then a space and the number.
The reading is mA 320
